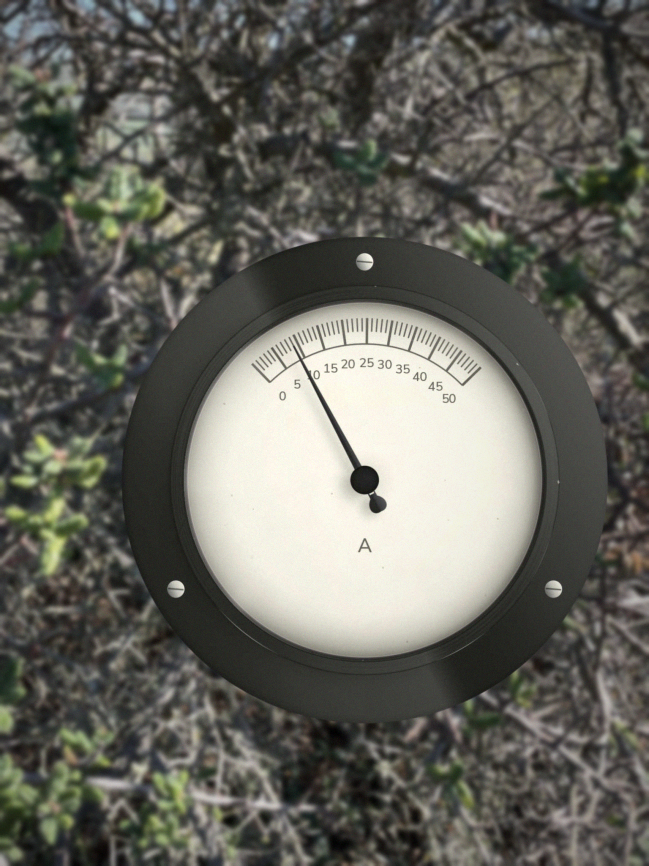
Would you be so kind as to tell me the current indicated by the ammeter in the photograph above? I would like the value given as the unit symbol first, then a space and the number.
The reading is A 9
